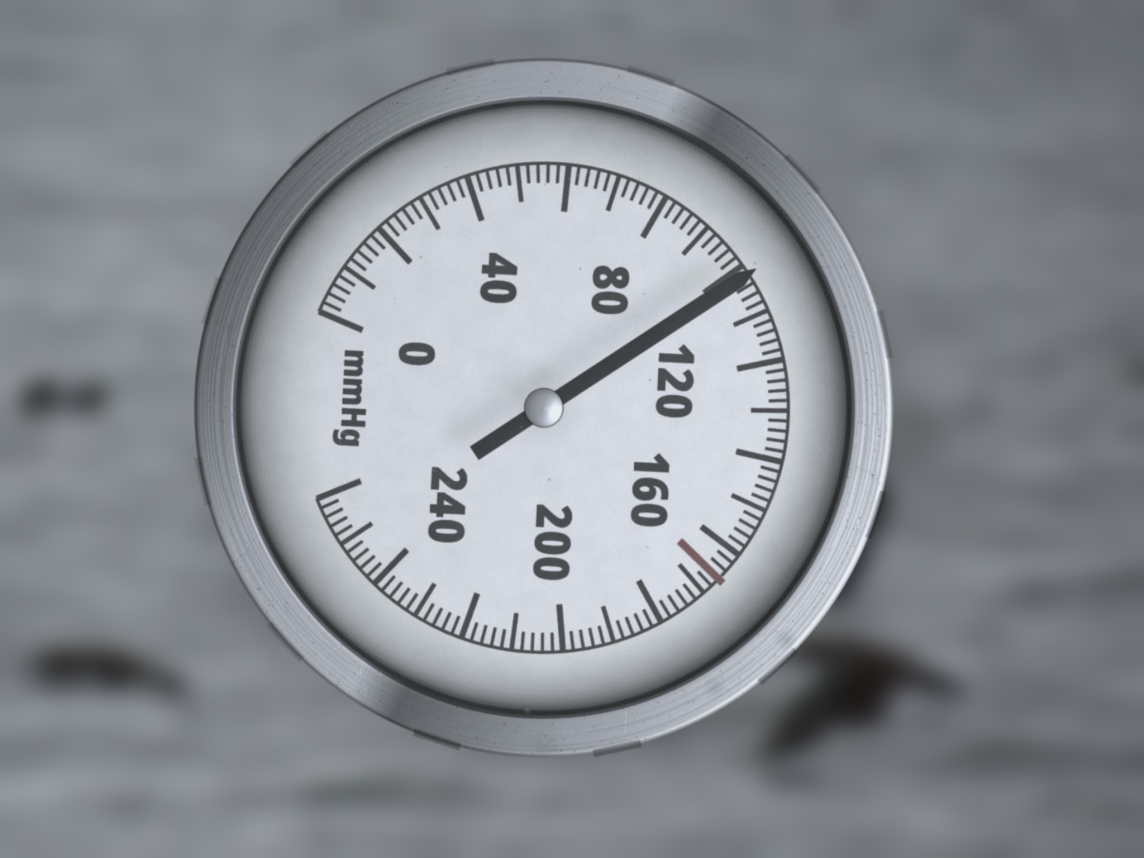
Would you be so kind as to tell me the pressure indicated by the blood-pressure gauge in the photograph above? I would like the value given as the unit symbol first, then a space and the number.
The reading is mmHg 102
